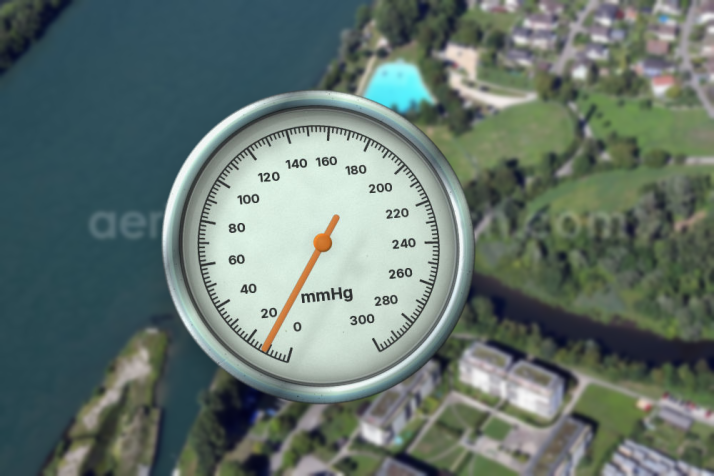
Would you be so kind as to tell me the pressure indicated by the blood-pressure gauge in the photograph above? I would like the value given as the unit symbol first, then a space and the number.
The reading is mmHg 12
